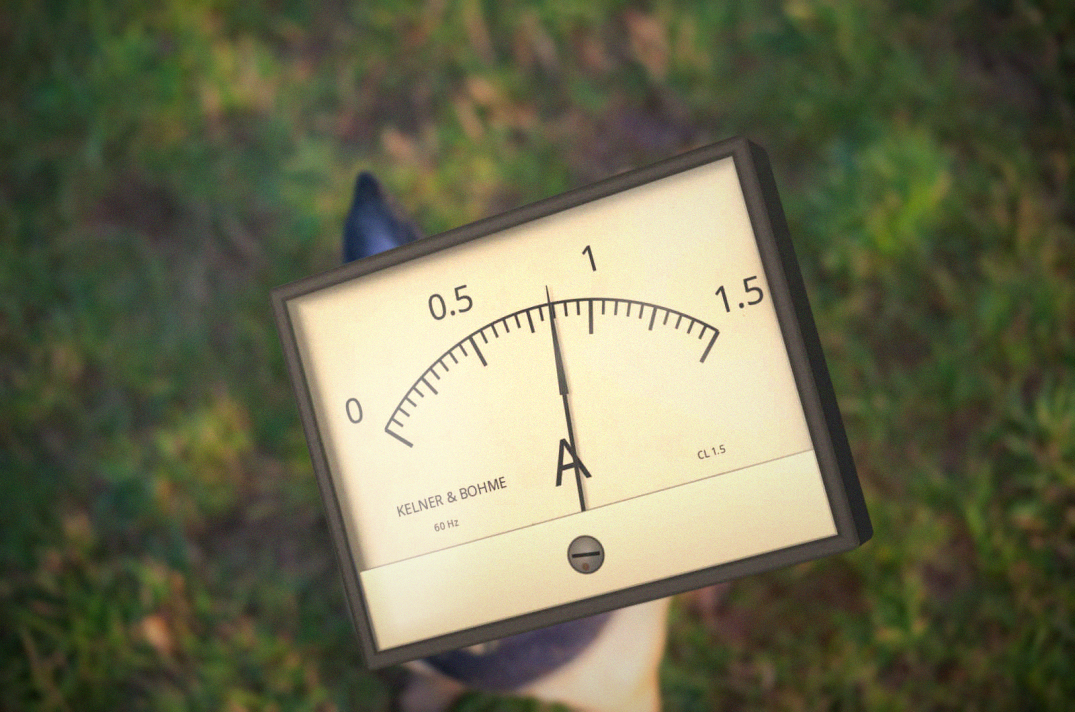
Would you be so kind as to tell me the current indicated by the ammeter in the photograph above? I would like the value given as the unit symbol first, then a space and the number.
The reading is A 0.85
